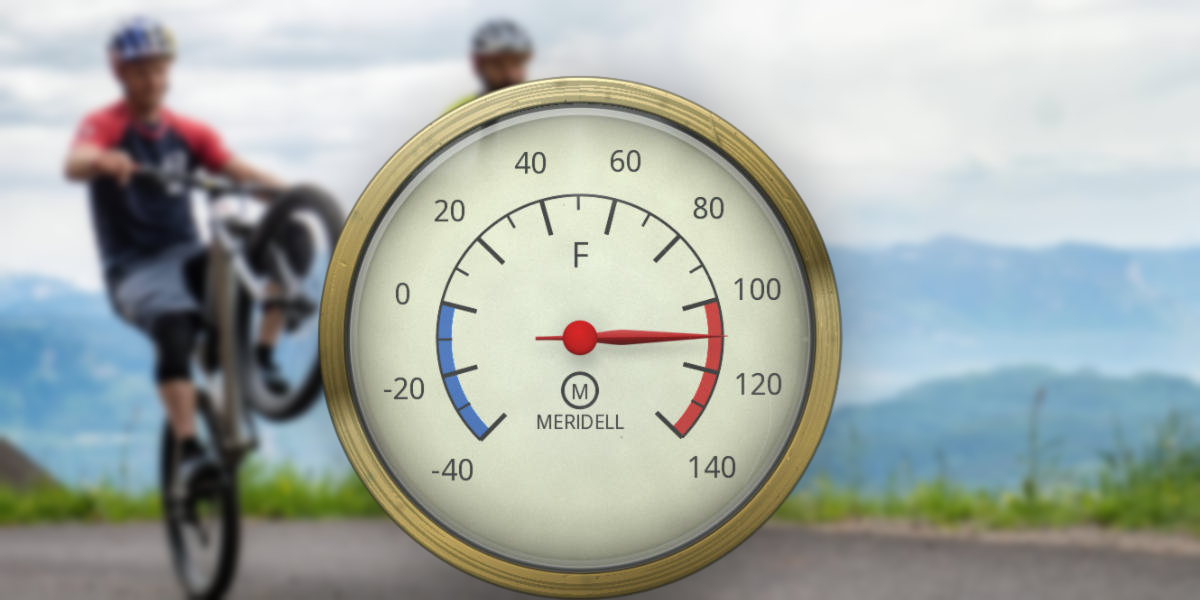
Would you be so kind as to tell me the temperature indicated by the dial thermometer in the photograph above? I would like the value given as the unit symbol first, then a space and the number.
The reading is °F 110
